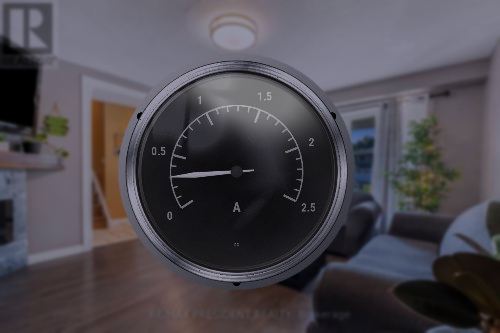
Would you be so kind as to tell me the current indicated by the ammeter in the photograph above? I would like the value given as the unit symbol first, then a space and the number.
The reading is A 0.3
